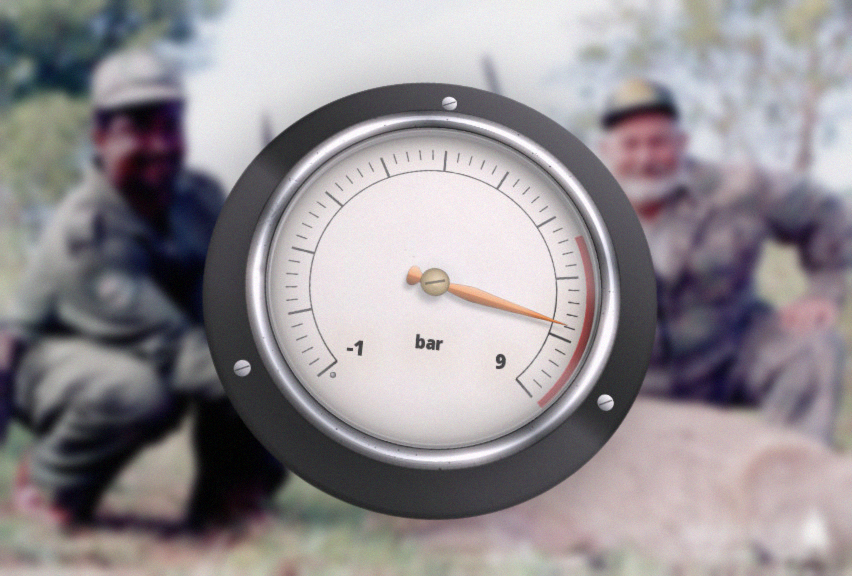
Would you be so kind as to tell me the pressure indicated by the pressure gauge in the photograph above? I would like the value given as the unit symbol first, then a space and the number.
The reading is bar 7.8
